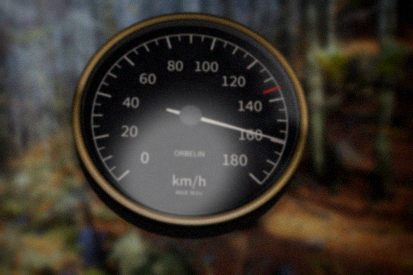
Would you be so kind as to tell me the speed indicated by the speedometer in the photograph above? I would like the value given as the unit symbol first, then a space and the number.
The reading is km/h 160
